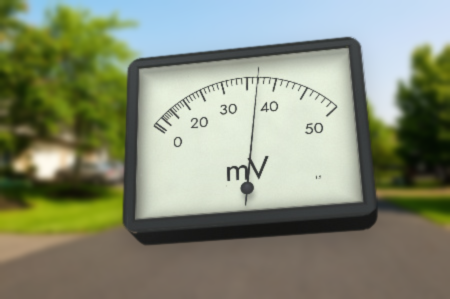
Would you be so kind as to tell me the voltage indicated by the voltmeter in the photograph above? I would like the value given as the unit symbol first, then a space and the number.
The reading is mV 37
